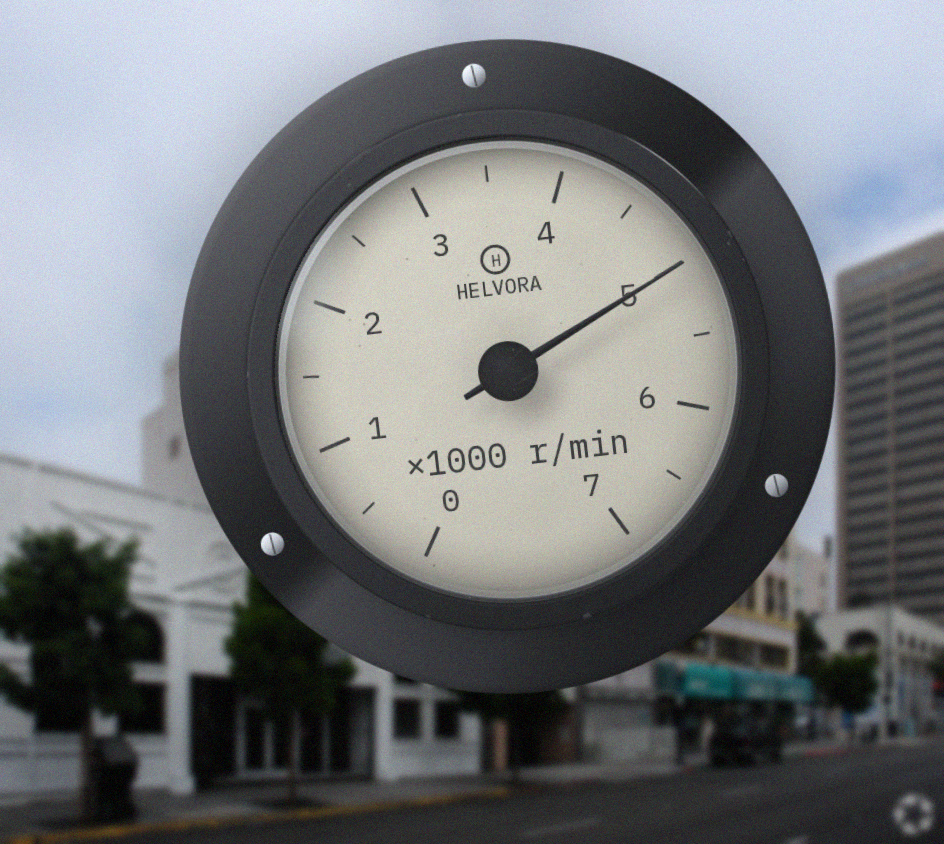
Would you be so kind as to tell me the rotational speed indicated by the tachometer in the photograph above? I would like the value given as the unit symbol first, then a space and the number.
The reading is rpm 5000
